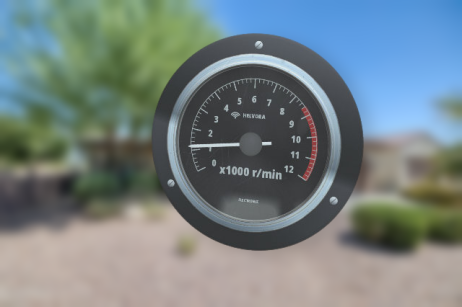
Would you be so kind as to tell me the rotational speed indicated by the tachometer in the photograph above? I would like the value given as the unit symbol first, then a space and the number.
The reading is rpm 1200
